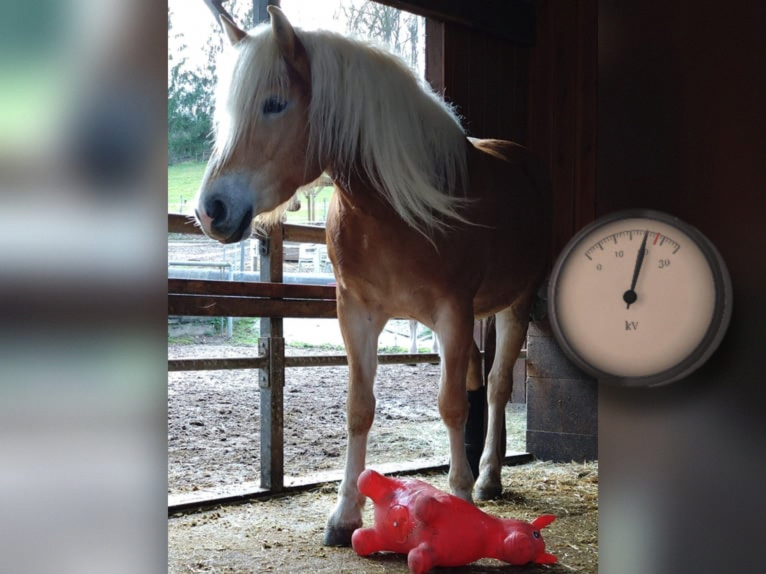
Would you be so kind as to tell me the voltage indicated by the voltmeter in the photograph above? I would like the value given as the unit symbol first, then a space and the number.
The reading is kV 20
